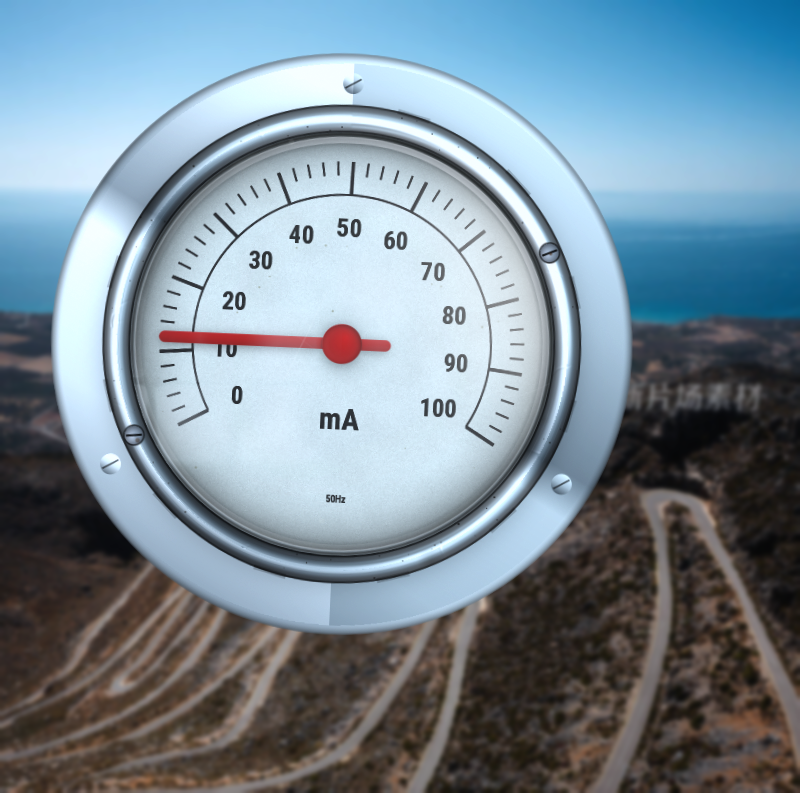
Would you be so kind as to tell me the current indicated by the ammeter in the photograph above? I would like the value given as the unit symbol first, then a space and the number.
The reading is mA 12
